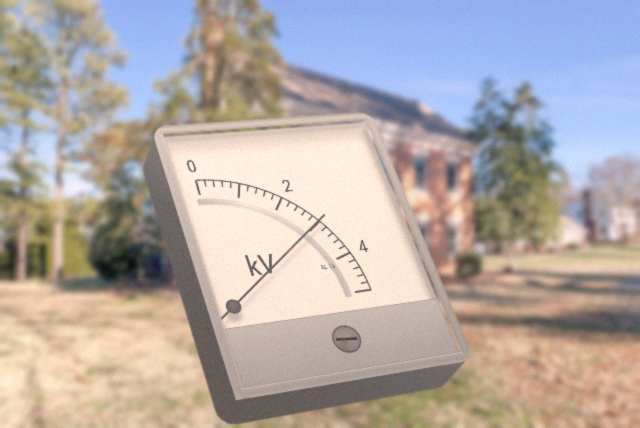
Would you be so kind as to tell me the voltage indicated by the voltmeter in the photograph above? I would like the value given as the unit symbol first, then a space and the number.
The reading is kV 3
